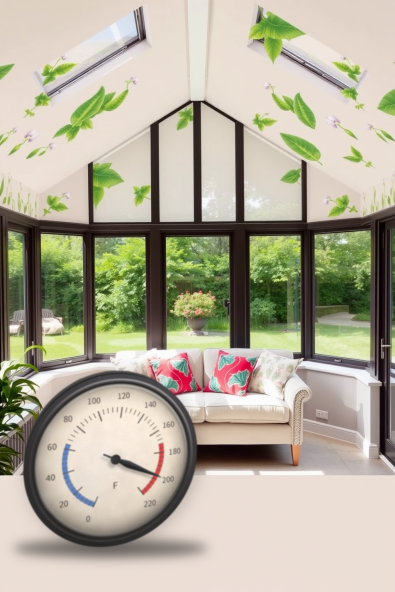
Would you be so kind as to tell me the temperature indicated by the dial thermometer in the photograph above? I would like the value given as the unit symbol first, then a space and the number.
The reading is °F 200
